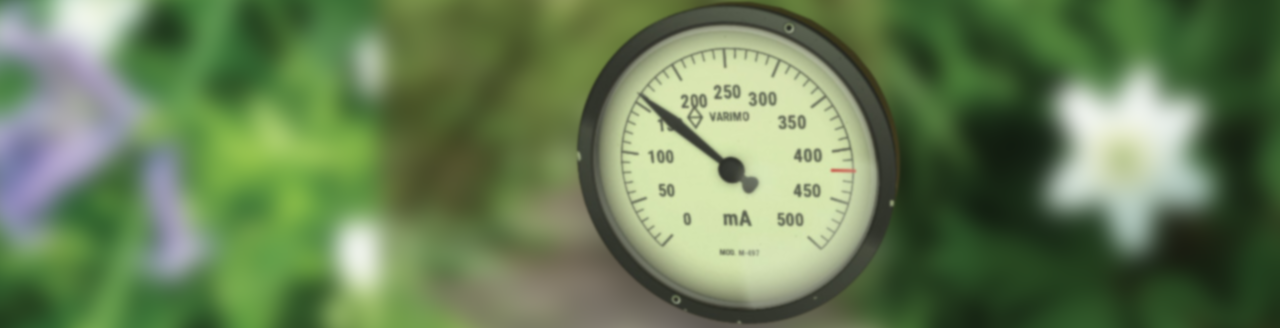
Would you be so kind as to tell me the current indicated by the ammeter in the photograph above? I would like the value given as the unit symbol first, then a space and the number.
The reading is mA 160
